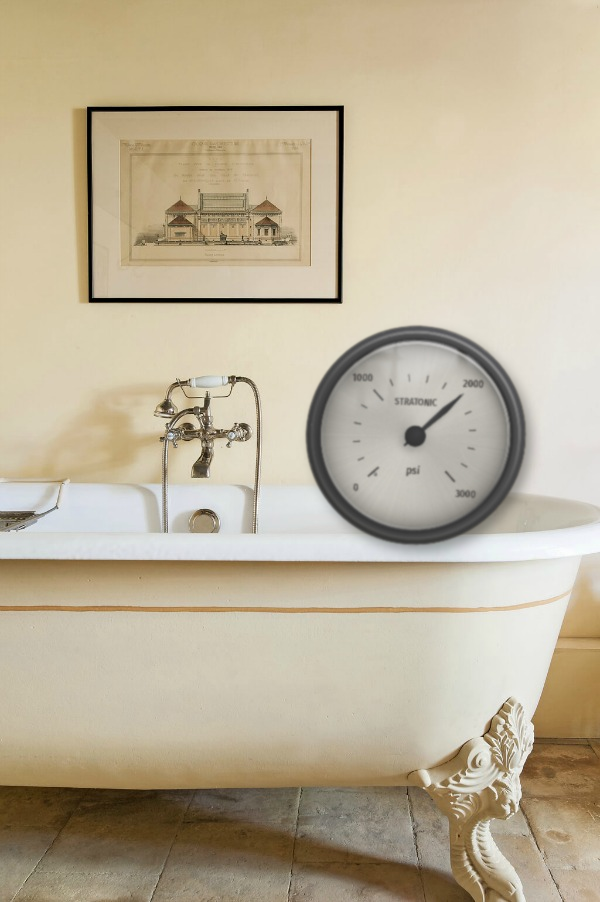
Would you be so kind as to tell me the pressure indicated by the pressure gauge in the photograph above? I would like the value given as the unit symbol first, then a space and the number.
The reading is psi 2000
